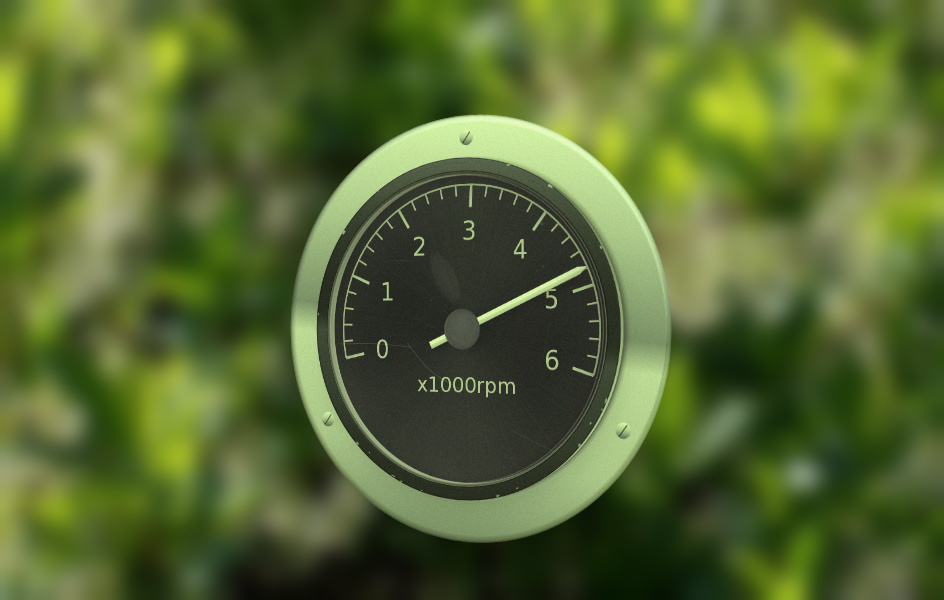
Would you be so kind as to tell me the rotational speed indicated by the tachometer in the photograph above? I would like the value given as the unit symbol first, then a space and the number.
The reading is rpm 4800
